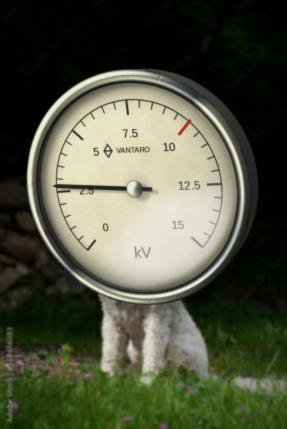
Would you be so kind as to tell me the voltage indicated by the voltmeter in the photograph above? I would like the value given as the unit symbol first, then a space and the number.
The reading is kV 2.75
